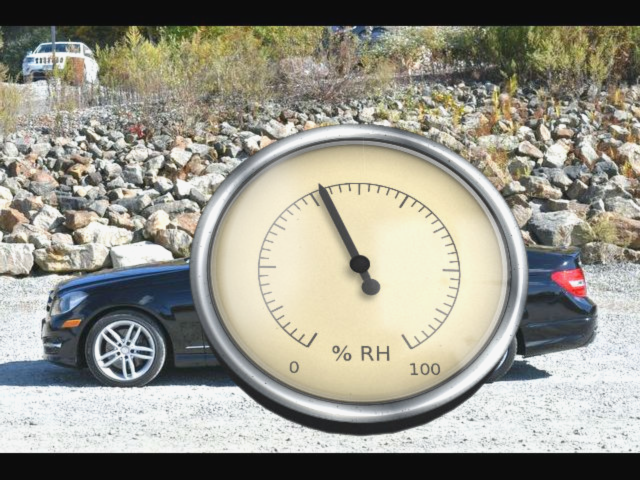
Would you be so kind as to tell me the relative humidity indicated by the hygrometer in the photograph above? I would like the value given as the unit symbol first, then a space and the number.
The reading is % 42
